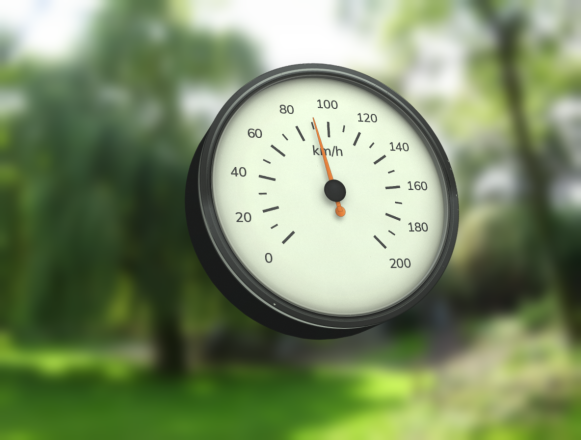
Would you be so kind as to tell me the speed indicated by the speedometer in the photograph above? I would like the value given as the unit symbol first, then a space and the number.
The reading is km/h 90
